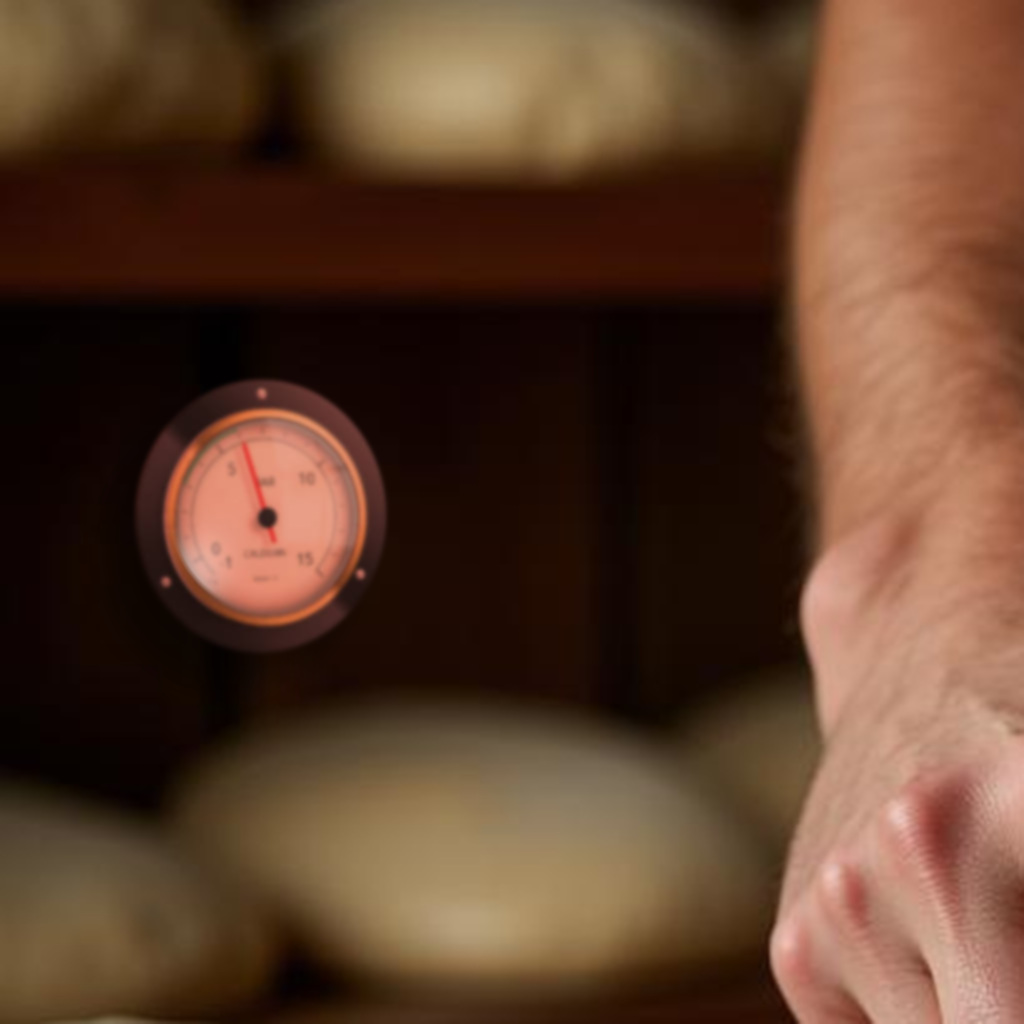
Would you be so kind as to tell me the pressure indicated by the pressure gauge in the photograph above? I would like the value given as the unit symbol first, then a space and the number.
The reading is bar 6
